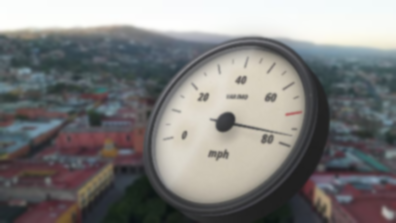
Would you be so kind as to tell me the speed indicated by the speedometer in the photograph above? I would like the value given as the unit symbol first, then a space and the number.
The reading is mph 77.5
